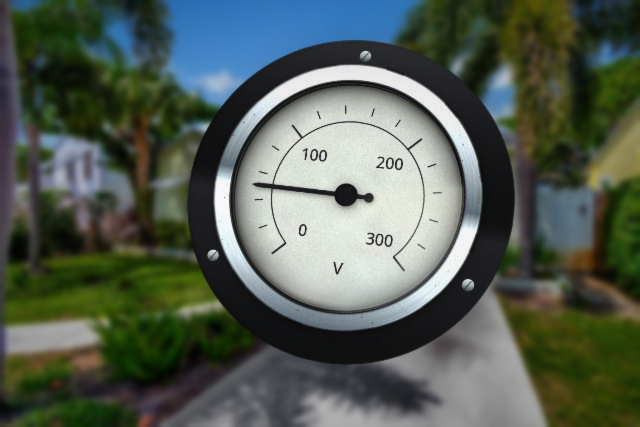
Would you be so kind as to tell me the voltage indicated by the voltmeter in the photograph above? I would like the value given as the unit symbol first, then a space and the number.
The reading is V 50
